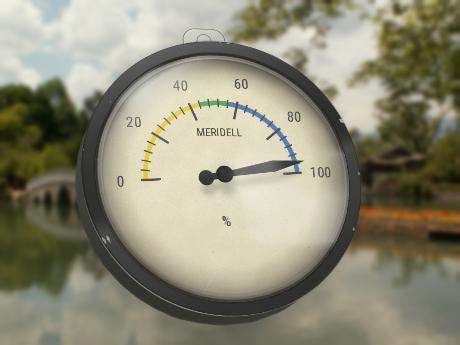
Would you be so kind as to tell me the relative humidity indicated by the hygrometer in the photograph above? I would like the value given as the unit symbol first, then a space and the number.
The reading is % 96
